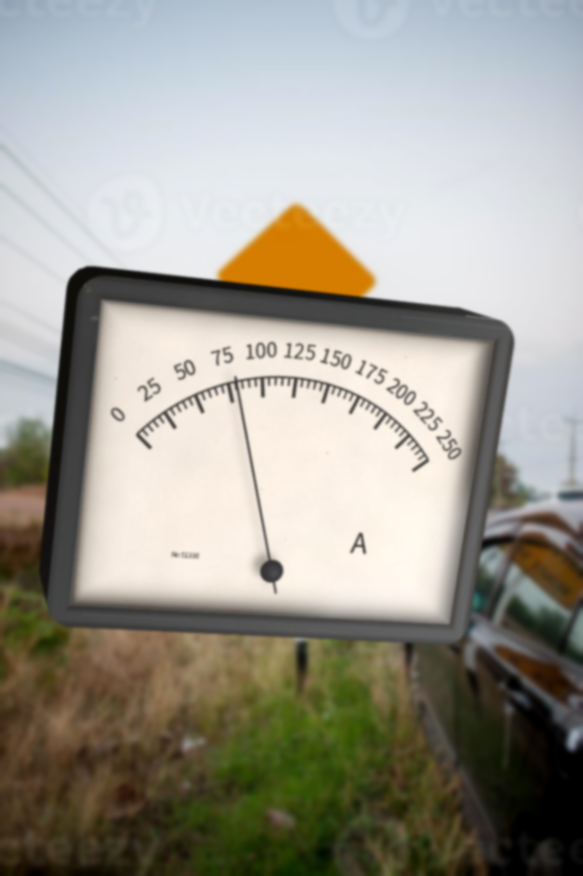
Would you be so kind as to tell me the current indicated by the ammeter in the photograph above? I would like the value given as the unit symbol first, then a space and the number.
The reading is A 80
